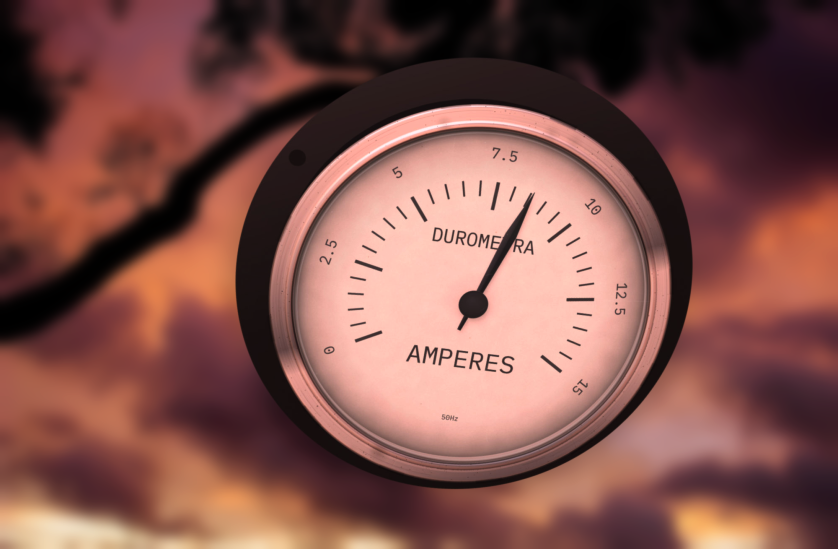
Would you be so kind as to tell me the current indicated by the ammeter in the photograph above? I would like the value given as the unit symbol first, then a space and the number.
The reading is A 8.5
